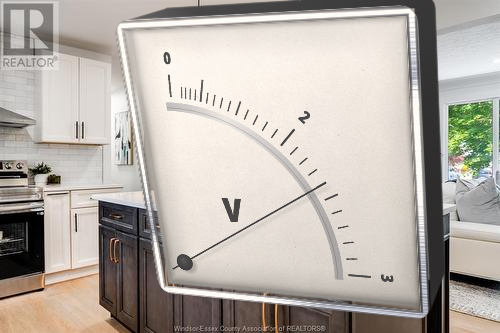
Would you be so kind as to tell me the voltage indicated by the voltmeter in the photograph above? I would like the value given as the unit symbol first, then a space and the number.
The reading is V 2.4
